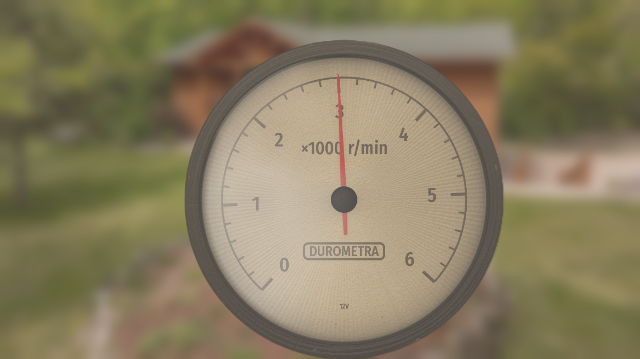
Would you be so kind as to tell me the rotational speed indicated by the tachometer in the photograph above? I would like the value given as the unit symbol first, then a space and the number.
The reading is rpm 3000
